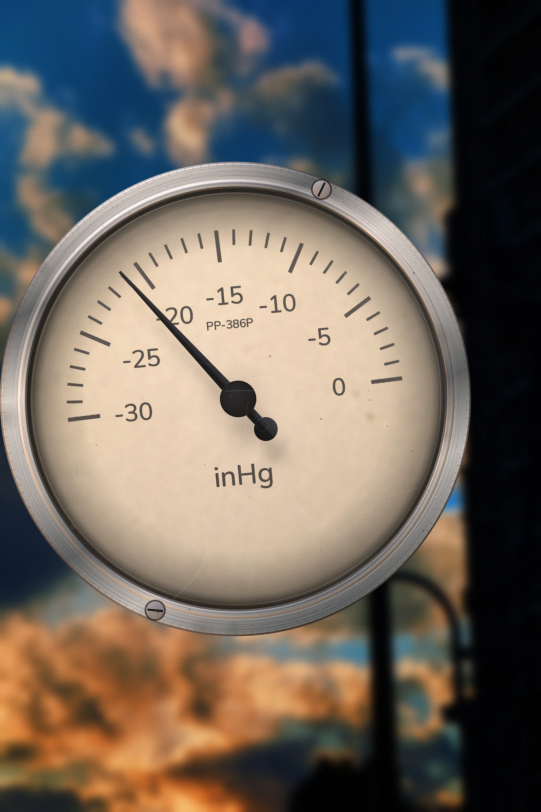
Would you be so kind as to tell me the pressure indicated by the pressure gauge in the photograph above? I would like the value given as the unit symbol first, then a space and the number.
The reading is inHg -21
